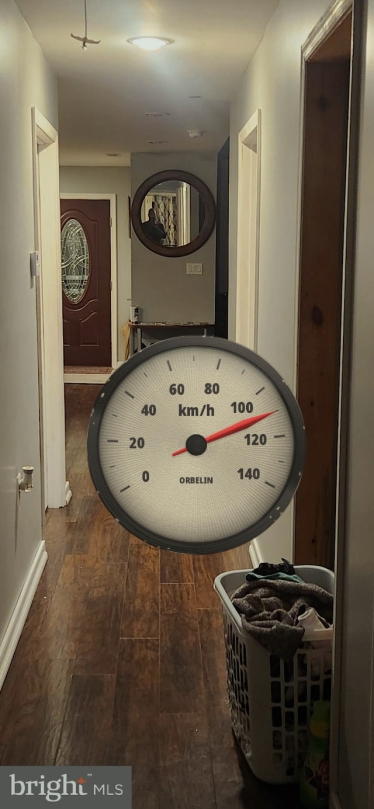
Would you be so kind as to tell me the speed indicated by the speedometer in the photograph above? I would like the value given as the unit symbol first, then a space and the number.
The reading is km/h 110
